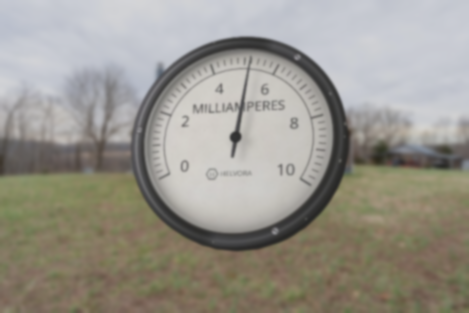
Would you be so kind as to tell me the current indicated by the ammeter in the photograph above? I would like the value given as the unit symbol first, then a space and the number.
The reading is mA 5.2
